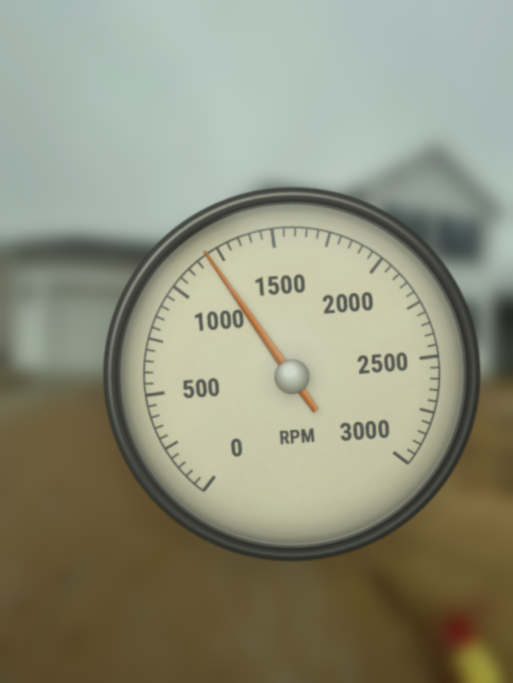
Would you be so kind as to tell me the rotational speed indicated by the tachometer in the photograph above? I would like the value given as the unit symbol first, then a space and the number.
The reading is rpm 1200
